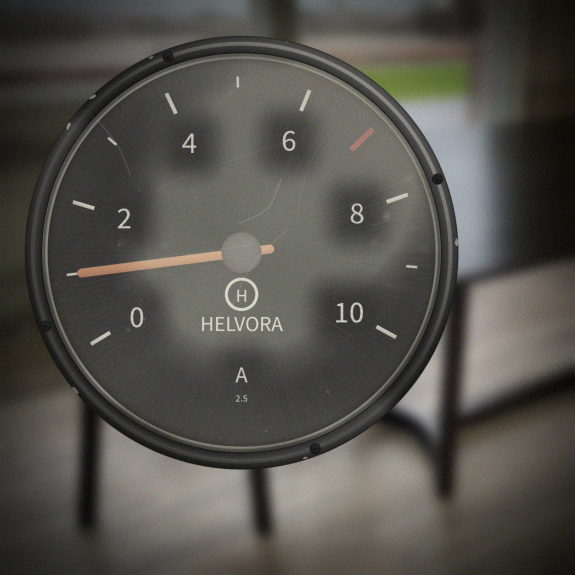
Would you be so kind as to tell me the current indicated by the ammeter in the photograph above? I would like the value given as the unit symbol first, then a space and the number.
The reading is A 1
